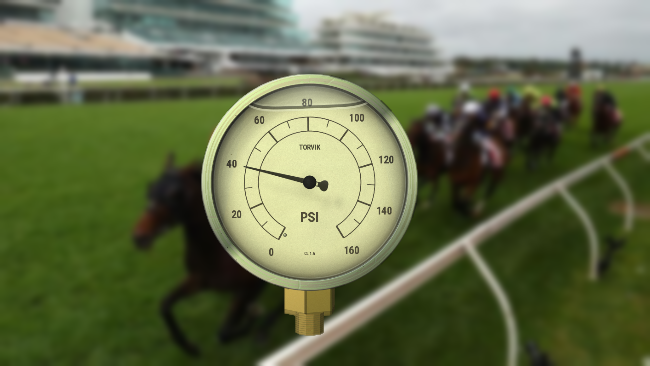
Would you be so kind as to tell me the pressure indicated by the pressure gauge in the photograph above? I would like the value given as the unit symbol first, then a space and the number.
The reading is psi 40
